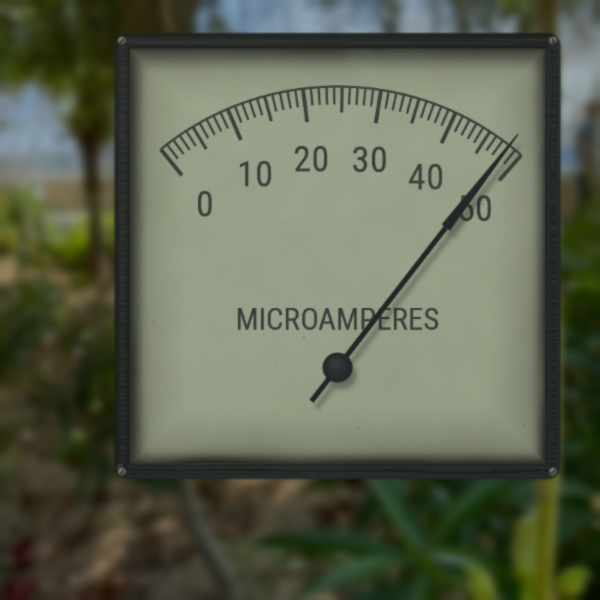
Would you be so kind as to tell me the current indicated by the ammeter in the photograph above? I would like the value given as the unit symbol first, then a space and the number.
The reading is µA 48
